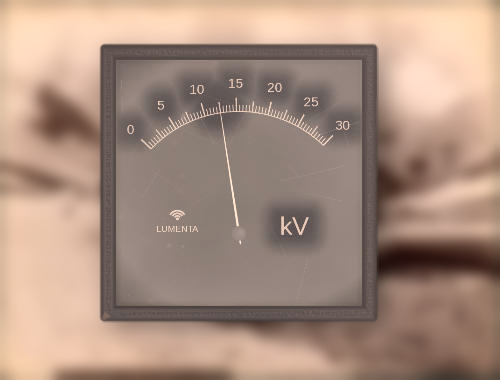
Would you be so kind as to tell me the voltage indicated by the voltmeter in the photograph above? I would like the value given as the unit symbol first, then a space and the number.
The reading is kV 12.5
